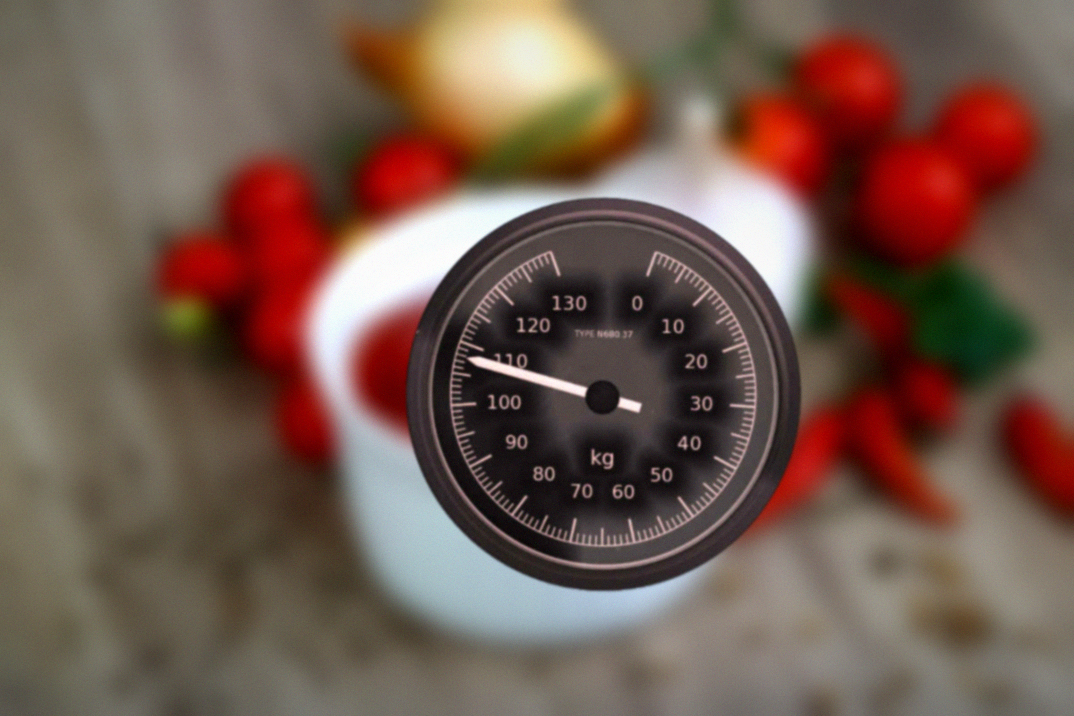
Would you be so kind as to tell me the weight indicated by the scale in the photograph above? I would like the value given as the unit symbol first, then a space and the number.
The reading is kg 108
